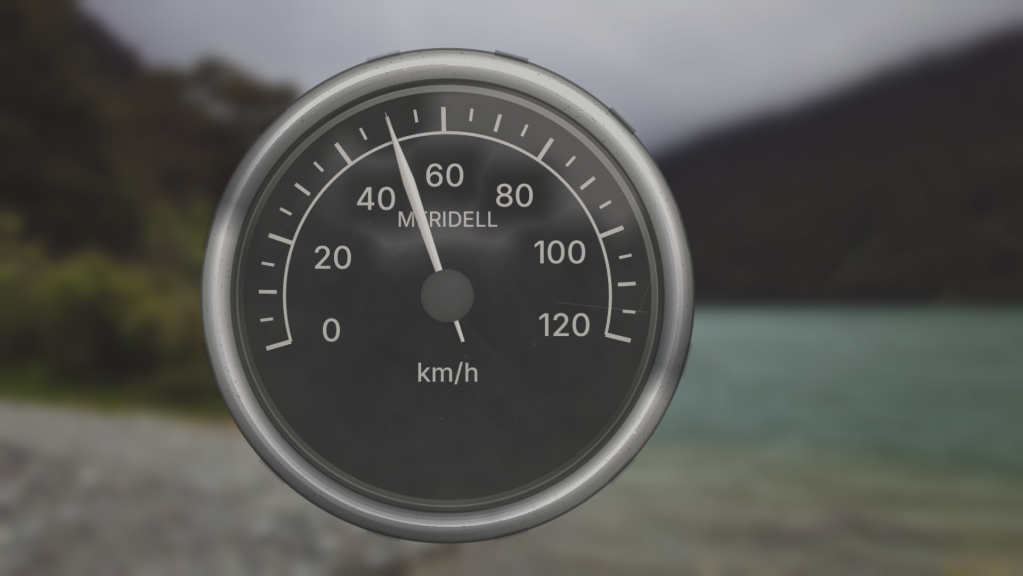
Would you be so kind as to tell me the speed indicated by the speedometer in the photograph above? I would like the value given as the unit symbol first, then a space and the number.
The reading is km/h 50
